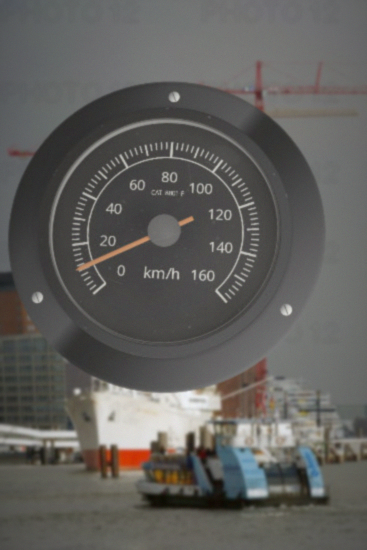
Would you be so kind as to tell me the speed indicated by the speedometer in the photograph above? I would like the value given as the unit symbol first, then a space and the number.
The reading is km/h 10
